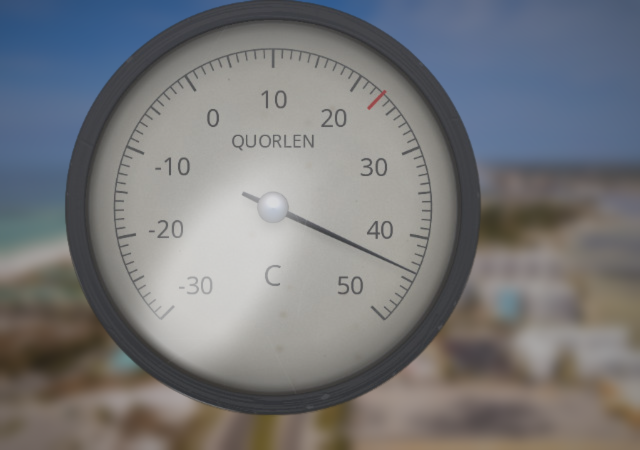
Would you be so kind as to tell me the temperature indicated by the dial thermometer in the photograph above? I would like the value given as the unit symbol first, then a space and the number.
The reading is °C 44
